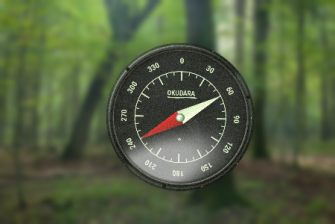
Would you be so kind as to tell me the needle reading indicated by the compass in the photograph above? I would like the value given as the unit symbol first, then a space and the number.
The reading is ° 240
